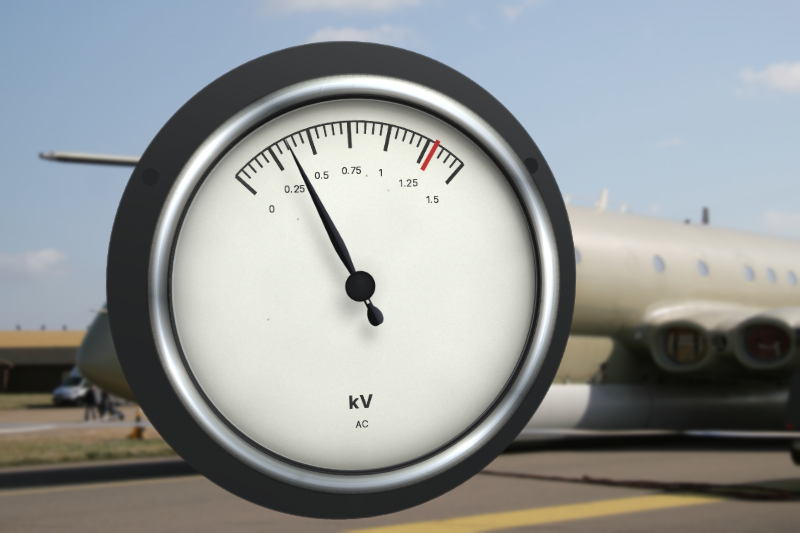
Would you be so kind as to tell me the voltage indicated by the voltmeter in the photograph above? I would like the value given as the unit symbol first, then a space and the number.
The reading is kV 0.35
